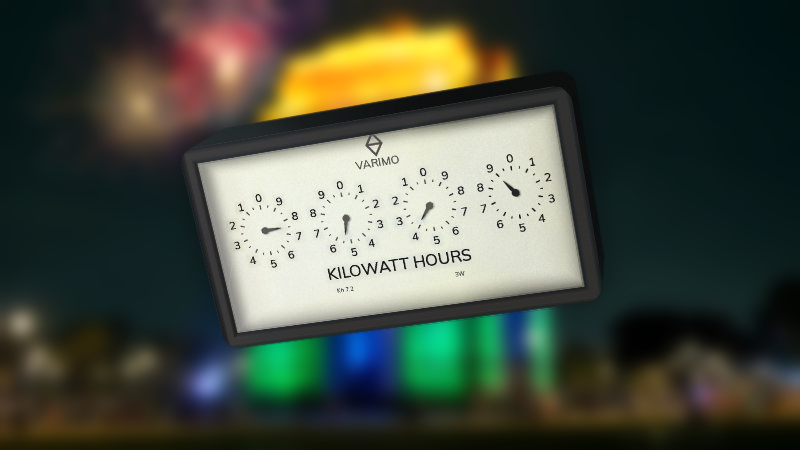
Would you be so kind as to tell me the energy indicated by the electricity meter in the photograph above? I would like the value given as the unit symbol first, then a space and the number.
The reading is kWh 7539
